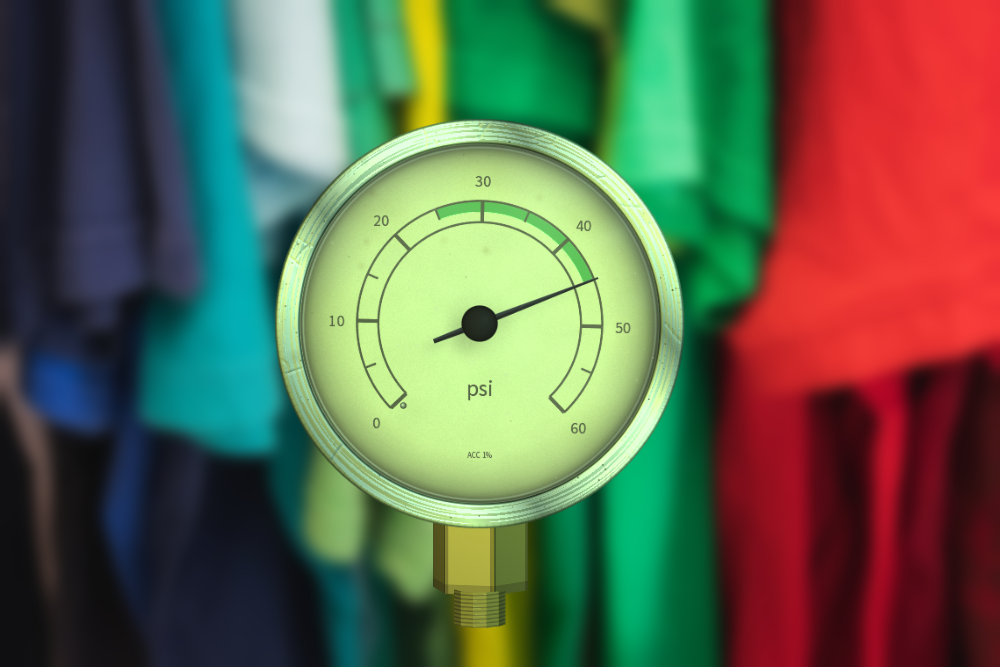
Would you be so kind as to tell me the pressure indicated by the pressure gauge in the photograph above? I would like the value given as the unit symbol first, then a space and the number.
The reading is psi 45
